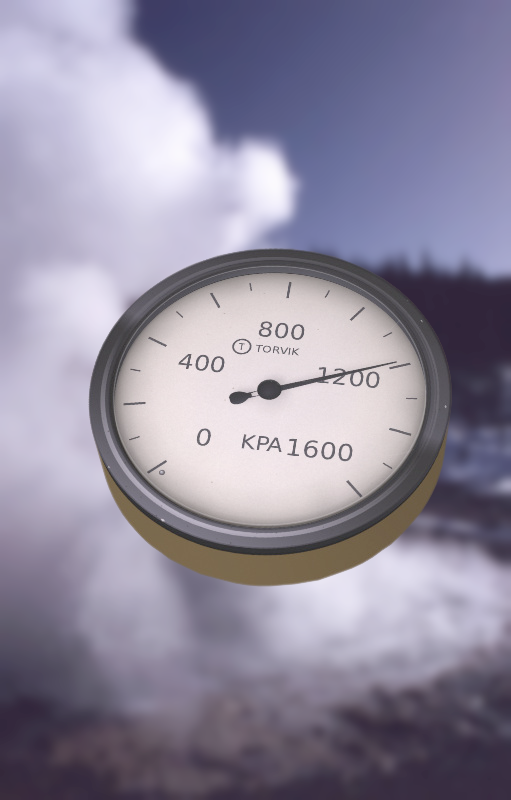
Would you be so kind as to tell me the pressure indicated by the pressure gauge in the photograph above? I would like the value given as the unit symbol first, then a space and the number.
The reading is kPa 1200
